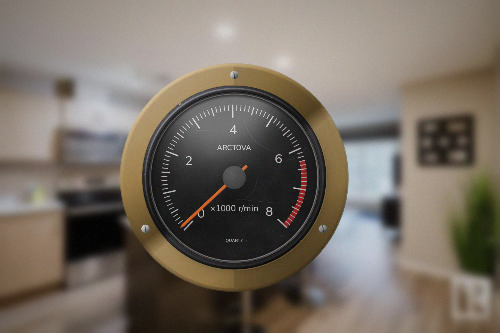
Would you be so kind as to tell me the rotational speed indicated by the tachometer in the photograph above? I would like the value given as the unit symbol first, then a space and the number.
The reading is rpm 100
